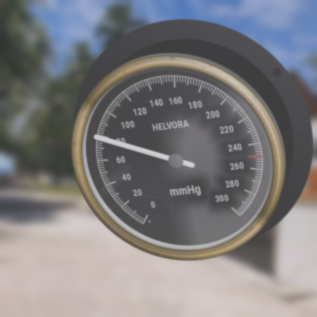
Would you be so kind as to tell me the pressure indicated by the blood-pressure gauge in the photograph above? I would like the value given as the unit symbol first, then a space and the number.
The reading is mmHg 80
